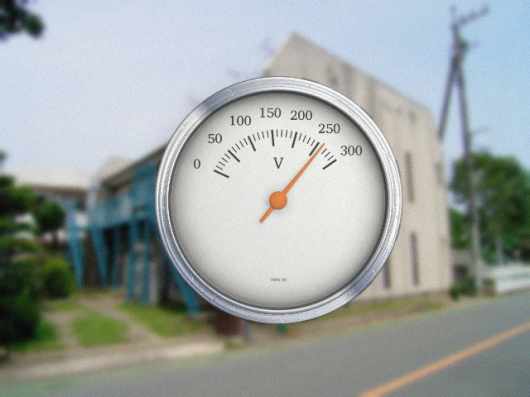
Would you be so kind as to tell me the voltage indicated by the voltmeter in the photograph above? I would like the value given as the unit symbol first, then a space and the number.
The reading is V 260
